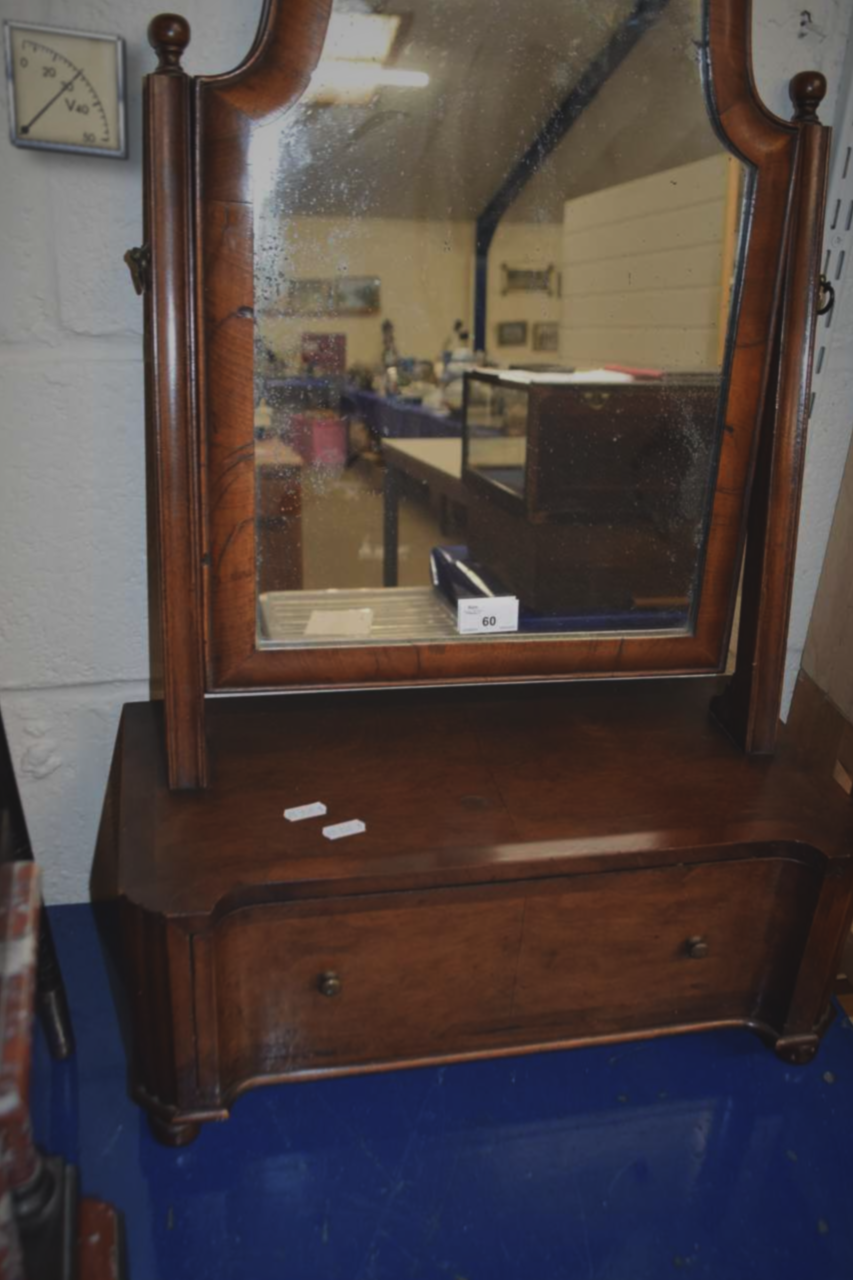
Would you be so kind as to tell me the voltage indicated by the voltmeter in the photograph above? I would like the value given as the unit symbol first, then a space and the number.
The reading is V 30
